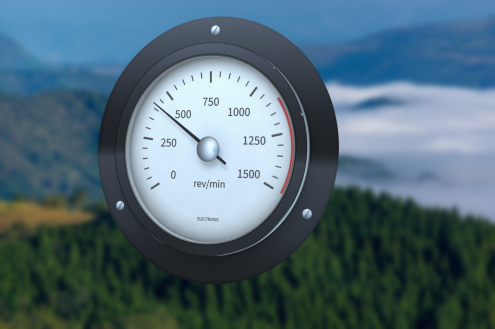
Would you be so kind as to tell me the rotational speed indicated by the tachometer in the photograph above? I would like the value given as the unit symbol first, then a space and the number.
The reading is rpm 425
